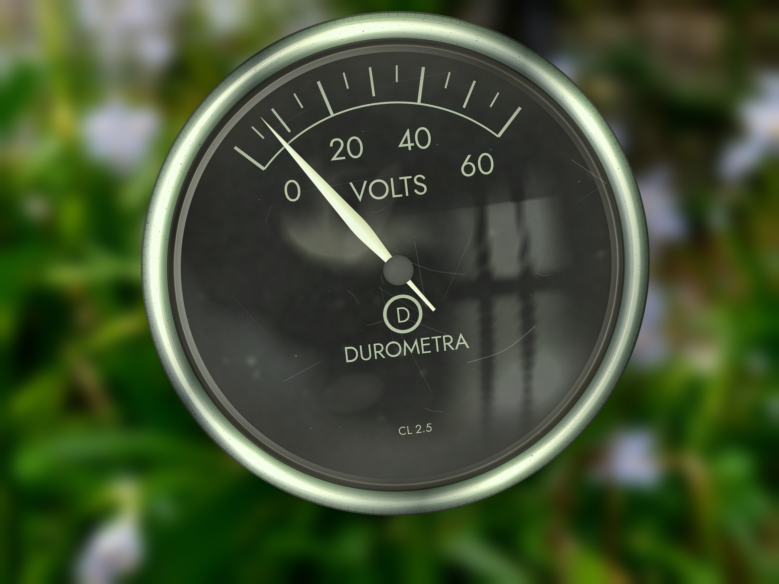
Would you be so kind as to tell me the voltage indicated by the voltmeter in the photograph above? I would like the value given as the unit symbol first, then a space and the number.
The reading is V 7.5
